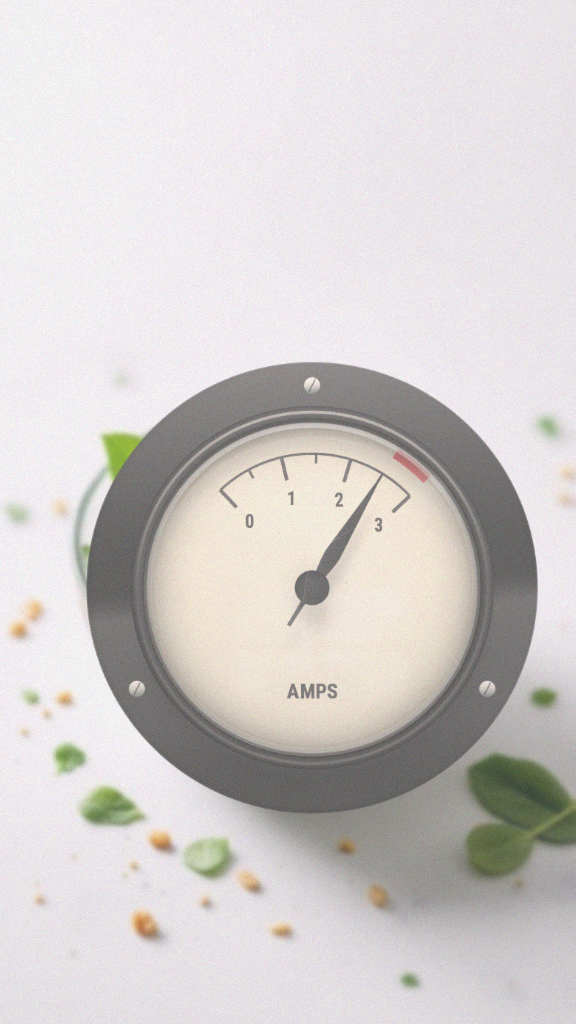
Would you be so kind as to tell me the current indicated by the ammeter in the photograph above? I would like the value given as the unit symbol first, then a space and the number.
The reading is A 2.5
